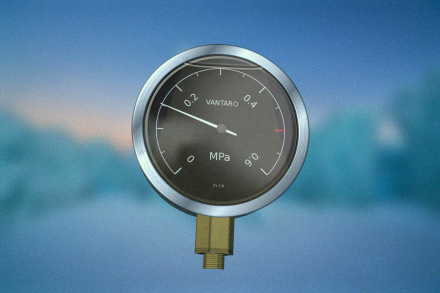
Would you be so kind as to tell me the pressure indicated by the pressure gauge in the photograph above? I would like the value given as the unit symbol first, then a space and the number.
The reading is MPa 0.15
